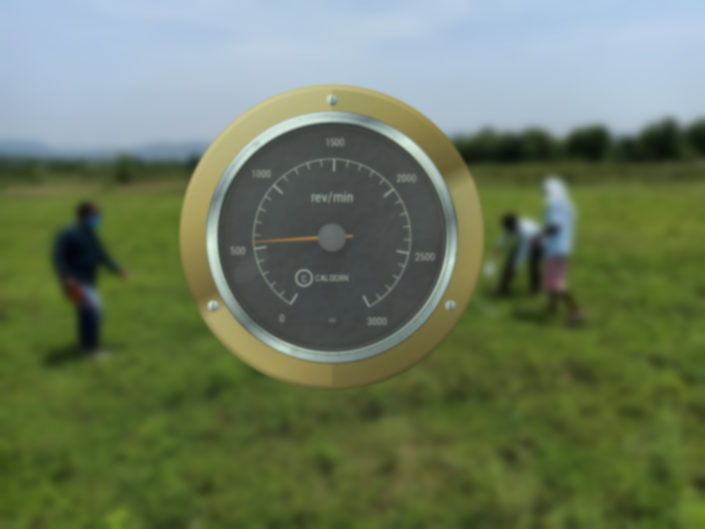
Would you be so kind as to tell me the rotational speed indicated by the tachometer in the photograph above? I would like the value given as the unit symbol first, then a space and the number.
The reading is rpm 550
